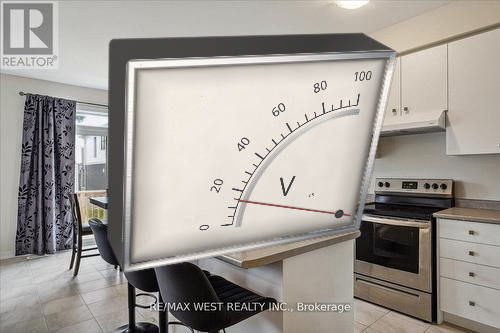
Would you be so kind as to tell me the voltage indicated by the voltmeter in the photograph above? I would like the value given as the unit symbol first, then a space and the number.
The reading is V 15
